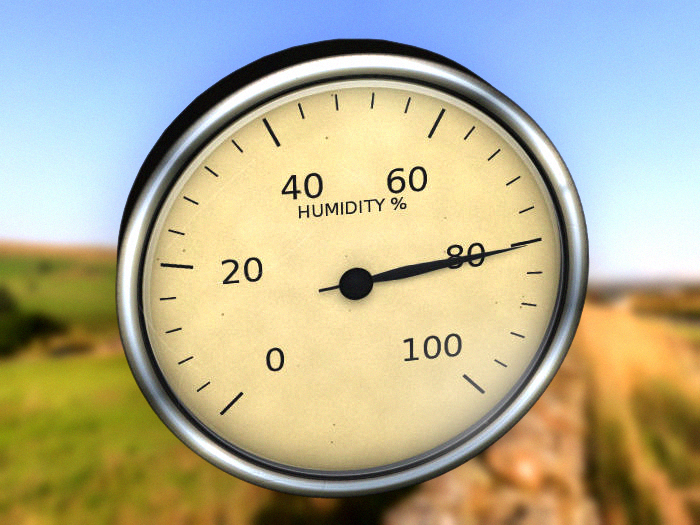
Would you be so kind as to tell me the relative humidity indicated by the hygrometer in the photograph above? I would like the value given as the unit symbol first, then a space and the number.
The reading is % 80
